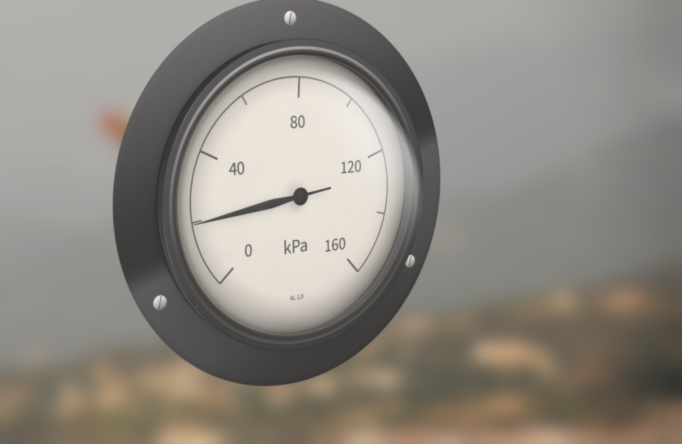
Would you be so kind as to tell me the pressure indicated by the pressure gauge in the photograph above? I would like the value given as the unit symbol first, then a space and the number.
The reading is kPa 20
